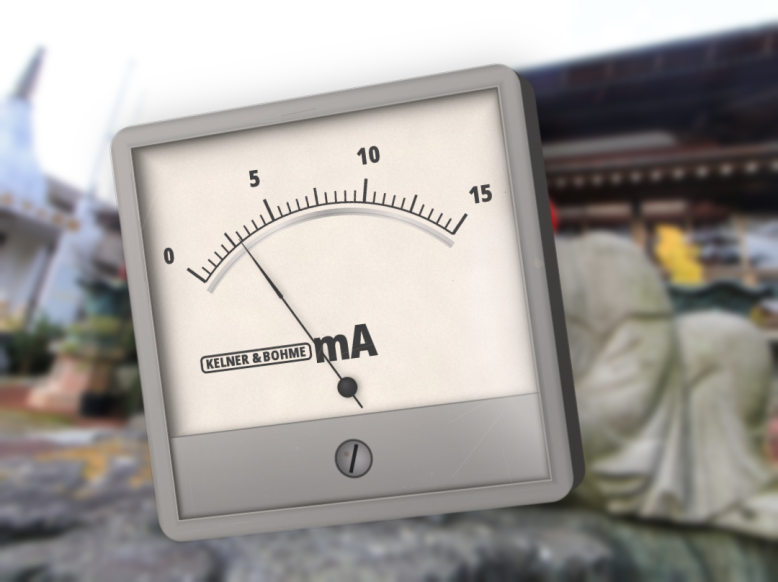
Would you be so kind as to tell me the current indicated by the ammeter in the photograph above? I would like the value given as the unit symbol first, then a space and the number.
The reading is mA 3
